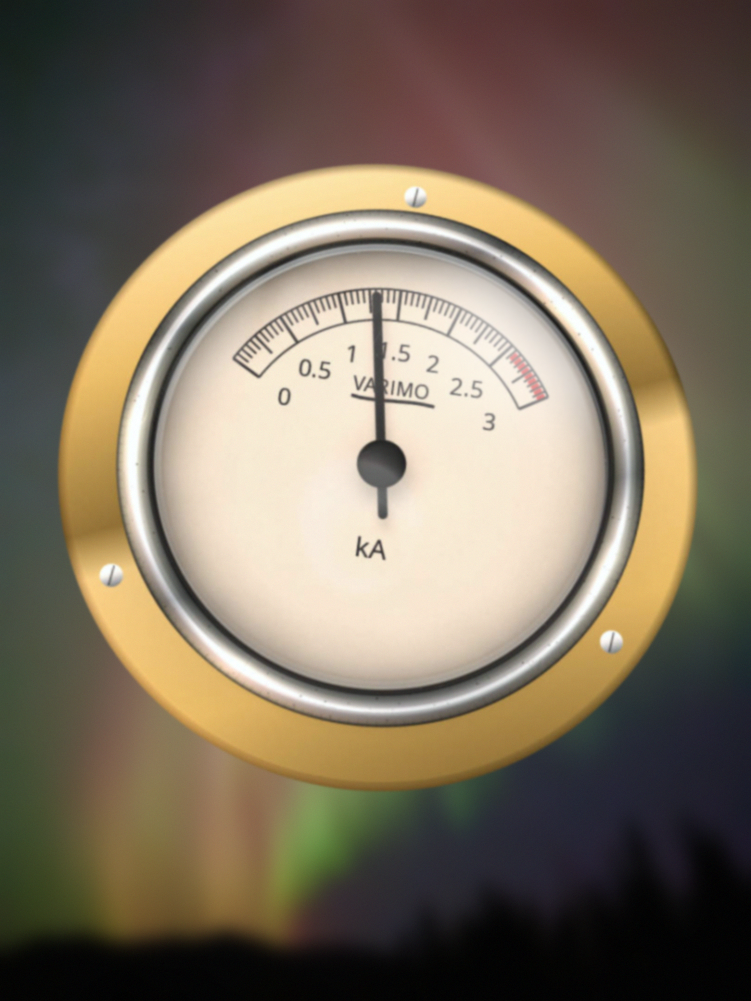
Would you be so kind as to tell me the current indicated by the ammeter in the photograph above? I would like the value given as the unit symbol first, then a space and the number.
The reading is kA 1.3
